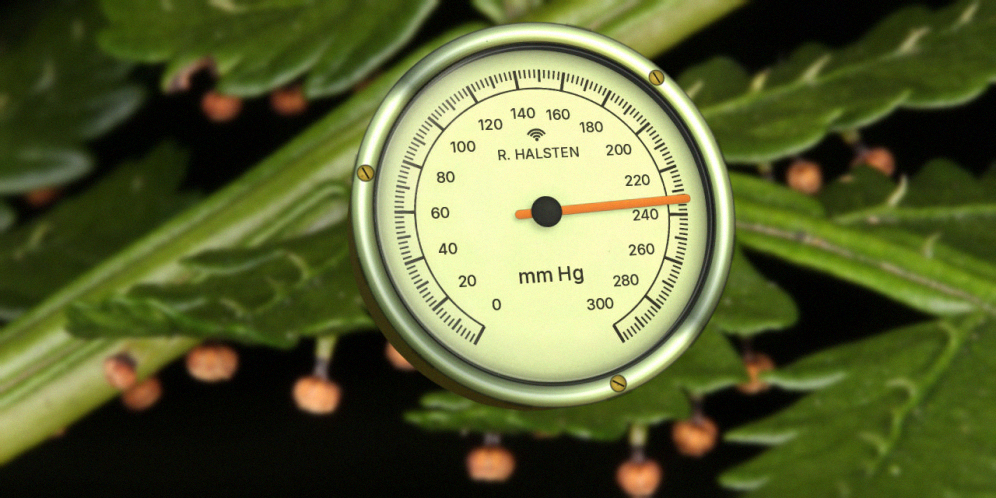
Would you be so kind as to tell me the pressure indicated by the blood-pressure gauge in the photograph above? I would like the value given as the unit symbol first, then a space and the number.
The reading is mmHg 234
